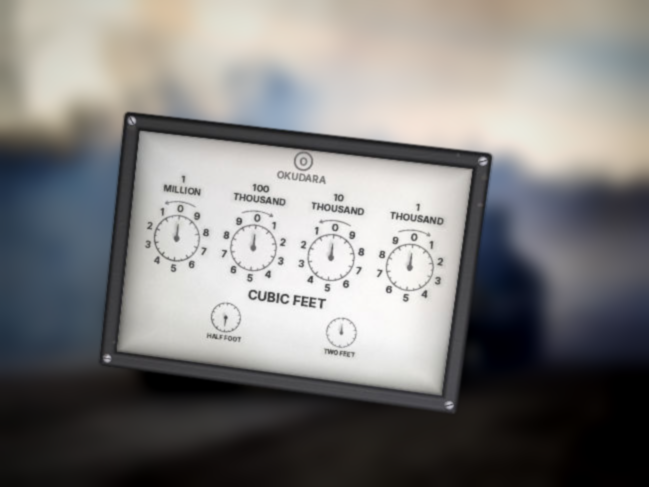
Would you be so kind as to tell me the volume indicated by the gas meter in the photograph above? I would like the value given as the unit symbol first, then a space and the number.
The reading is ft³ 0
